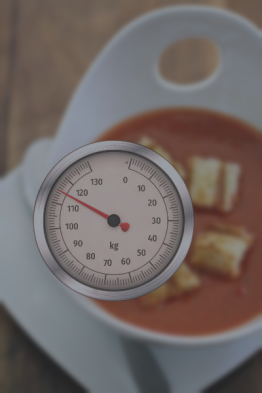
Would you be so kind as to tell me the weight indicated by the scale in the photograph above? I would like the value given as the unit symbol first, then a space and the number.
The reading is kg 115
